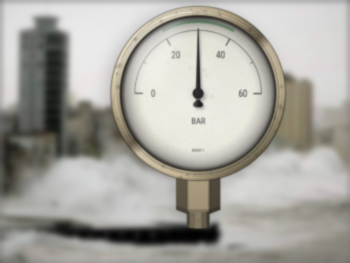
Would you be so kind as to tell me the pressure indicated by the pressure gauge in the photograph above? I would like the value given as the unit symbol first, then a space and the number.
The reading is bar 30
